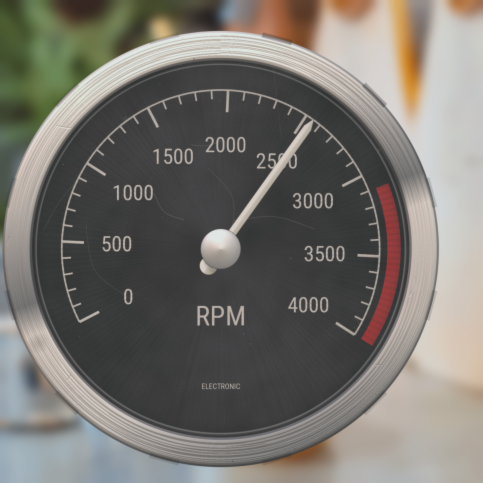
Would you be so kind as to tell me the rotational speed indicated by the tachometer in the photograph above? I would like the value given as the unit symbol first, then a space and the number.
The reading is rpm 2550
